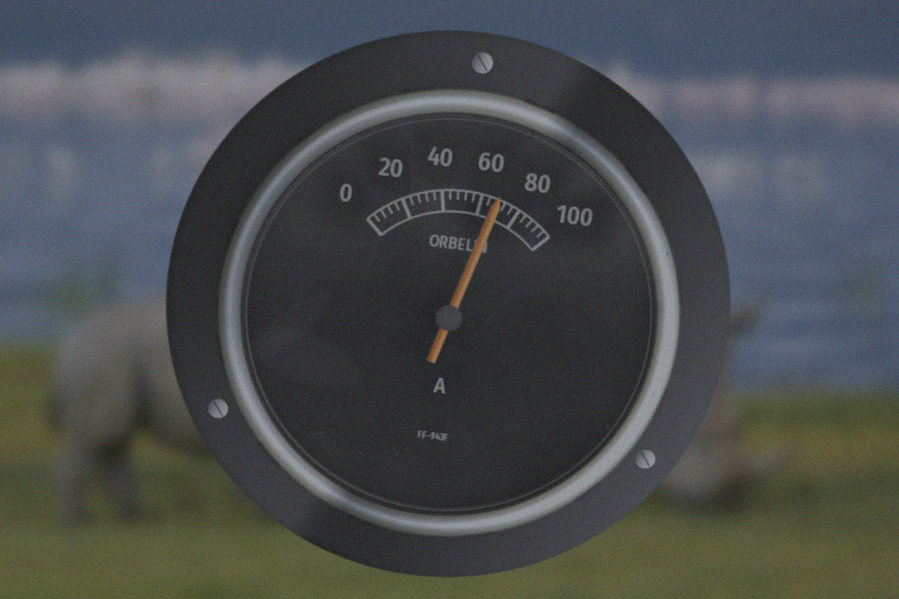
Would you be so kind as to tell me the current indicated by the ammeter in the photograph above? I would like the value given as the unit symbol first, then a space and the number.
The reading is A 68
